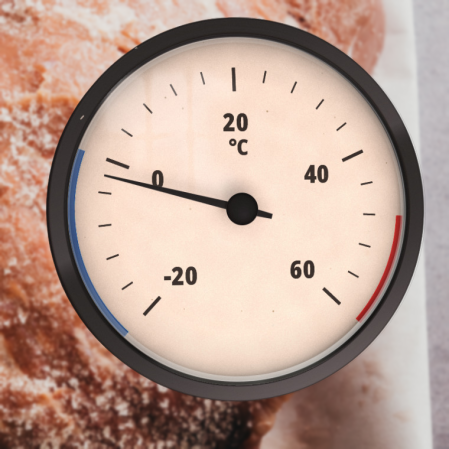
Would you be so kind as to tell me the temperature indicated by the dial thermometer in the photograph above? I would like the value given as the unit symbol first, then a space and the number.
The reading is °C -2
